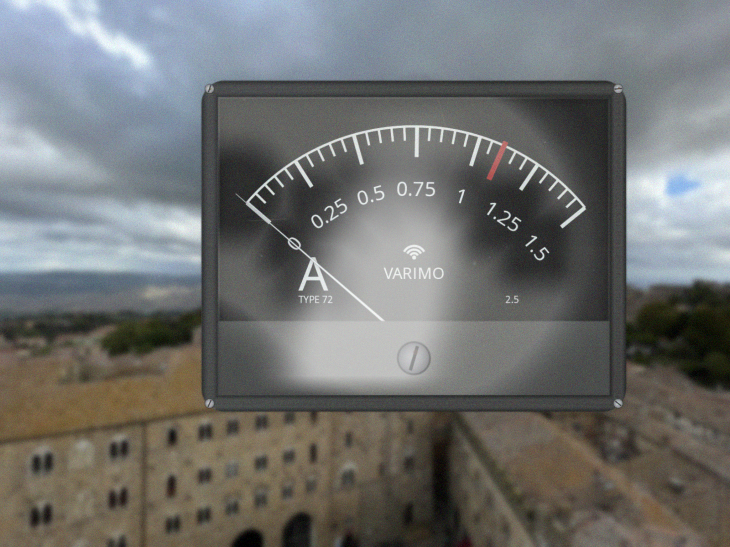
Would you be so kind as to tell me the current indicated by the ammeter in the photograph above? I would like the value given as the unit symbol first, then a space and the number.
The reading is A 0
